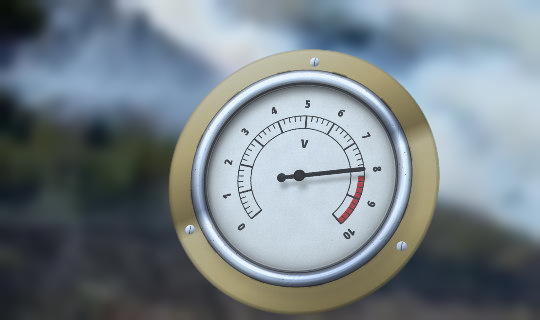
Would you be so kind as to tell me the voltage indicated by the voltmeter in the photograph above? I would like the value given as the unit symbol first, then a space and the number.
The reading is V 8
